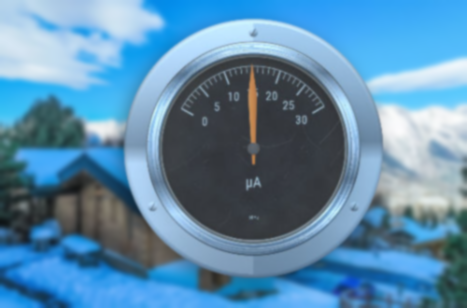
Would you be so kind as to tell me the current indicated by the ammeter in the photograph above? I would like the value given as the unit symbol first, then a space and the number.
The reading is µA 15
